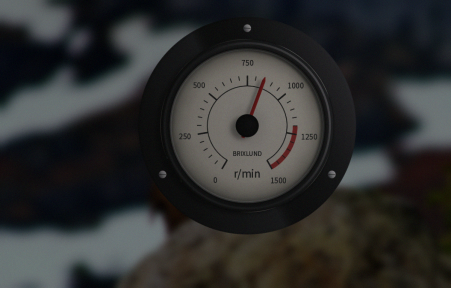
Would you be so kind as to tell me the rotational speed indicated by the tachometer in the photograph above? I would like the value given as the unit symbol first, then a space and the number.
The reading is rpm 850
